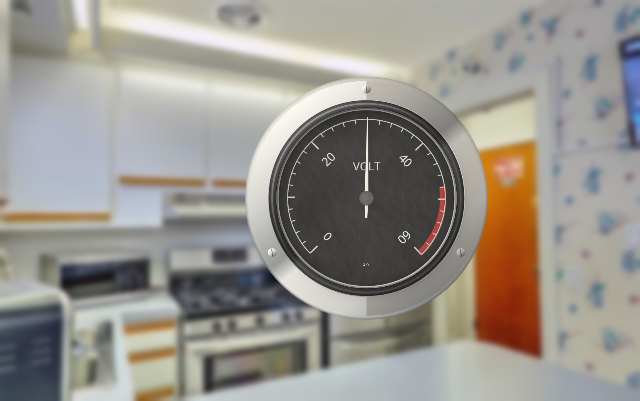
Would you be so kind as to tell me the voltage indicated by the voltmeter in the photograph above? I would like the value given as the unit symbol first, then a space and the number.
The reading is V 30
